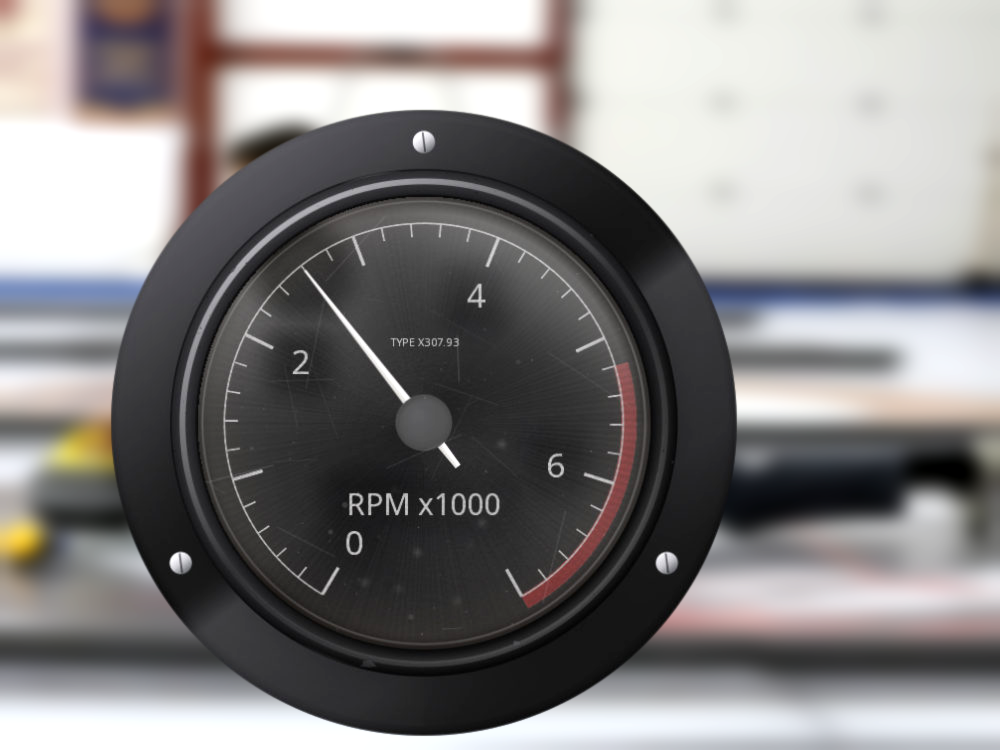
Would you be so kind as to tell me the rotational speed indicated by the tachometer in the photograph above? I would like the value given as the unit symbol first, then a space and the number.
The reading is rpm 2600
